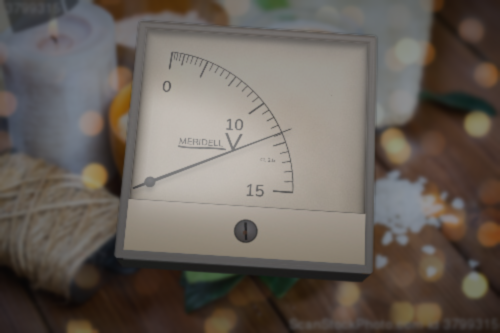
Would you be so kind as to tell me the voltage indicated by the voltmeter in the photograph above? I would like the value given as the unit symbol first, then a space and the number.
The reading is V 12
